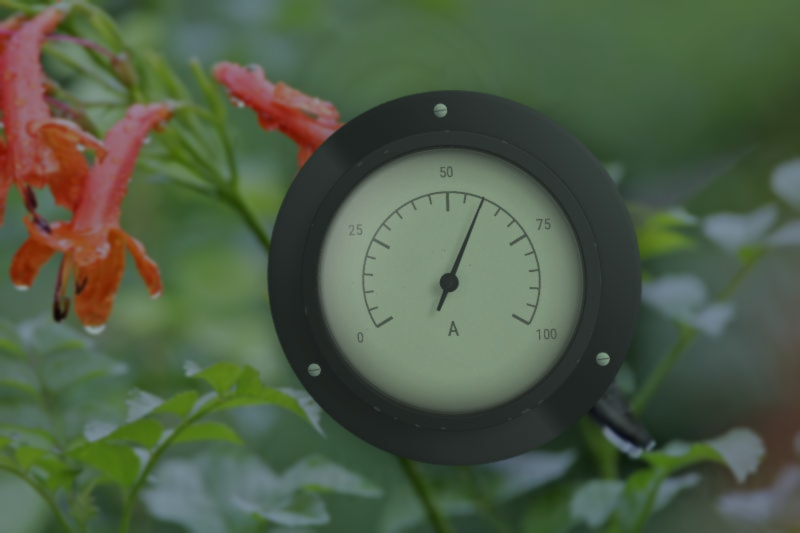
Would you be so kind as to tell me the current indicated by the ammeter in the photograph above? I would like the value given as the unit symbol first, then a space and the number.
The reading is A 60
